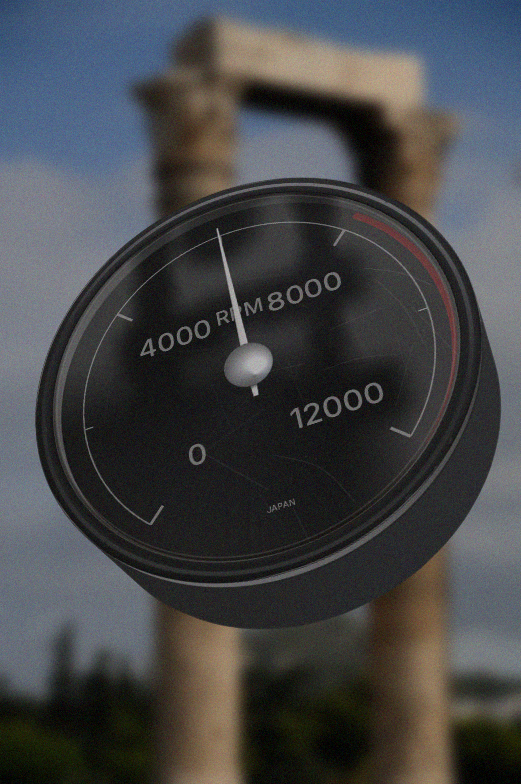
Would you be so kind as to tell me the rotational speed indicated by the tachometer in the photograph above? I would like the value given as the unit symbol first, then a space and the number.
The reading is rpm 6000
